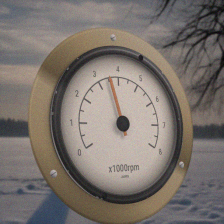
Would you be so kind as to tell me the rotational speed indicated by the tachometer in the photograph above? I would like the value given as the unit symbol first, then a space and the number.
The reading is rpm 3500
